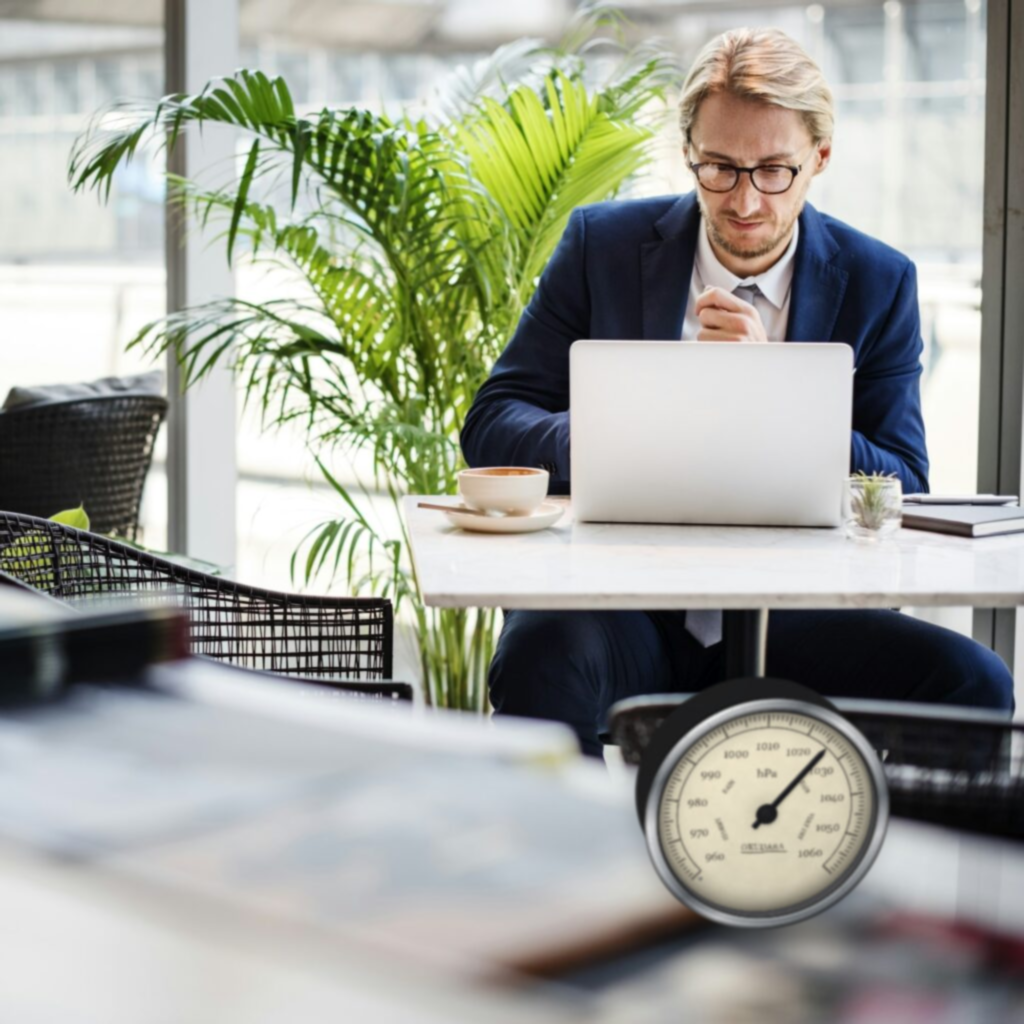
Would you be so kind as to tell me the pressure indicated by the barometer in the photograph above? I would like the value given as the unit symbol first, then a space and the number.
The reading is hPa 1025
